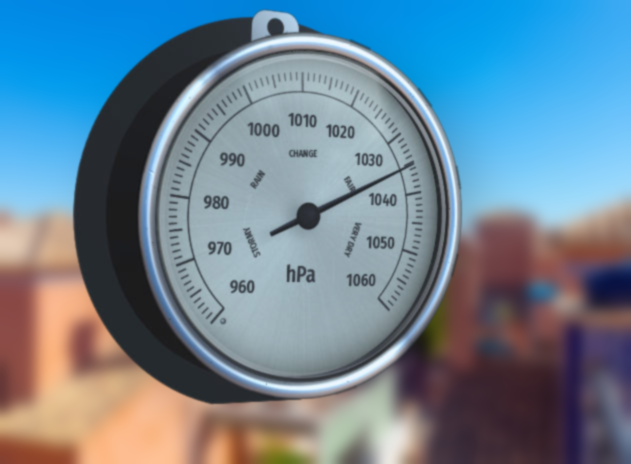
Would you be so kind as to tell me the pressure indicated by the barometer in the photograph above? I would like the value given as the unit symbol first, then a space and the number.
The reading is hPa 1035
